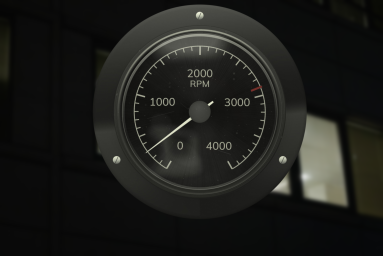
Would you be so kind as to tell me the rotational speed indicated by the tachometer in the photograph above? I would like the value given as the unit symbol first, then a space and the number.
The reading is rpm 300
